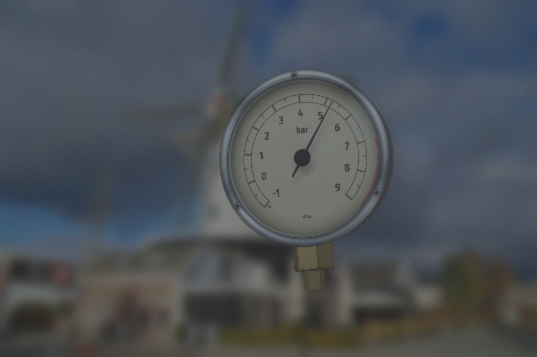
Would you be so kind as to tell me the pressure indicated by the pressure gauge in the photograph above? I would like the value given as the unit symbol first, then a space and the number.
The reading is bar 5.25
